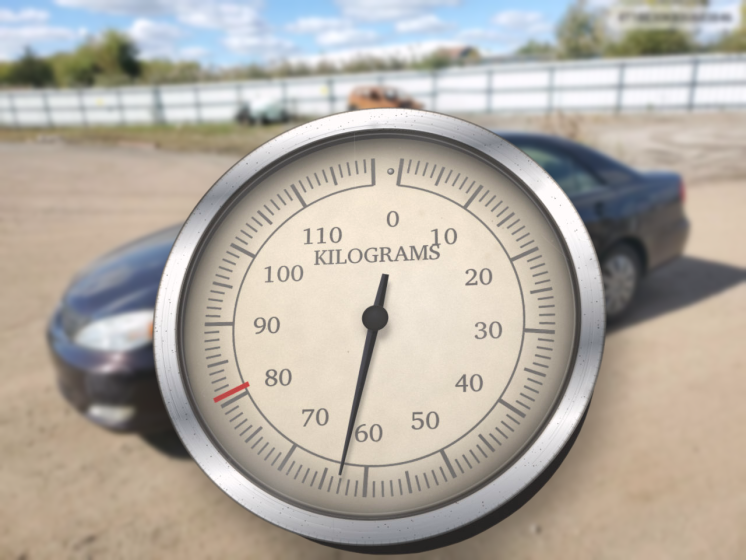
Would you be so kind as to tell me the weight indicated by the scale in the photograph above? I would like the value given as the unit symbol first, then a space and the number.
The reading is kg 63
